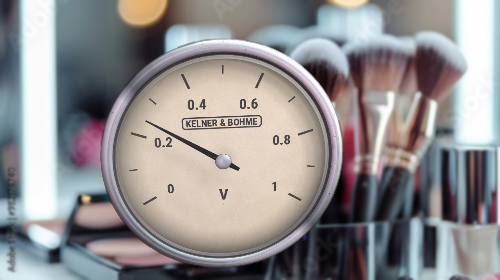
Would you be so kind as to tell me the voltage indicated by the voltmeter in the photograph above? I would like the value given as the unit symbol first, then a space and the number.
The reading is V 0.25
